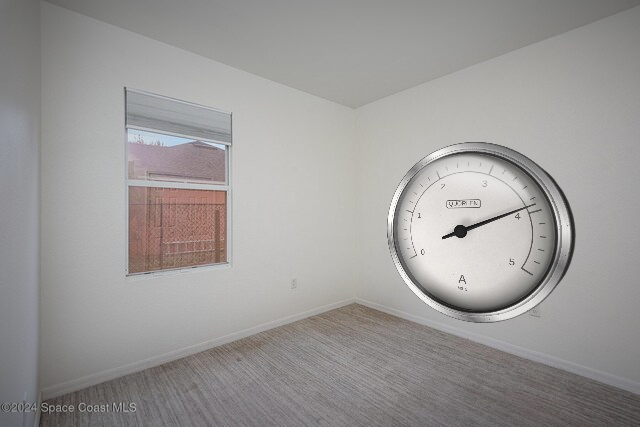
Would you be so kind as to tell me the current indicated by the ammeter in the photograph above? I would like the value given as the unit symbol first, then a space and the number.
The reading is A 3.9
